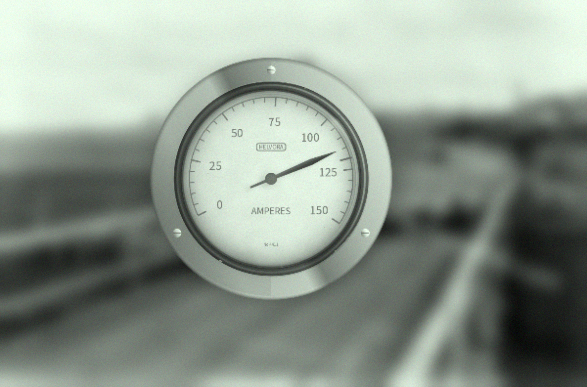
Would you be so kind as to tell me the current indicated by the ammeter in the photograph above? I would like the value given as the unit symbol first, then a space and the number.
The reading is A 115
